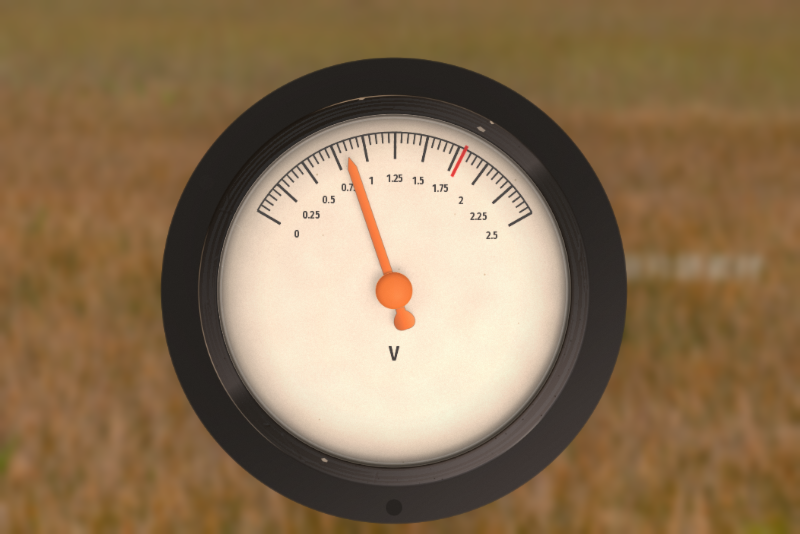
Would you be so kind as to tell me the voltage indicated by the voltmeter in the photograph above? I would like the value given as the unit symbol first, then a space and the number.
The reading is V 0.85
